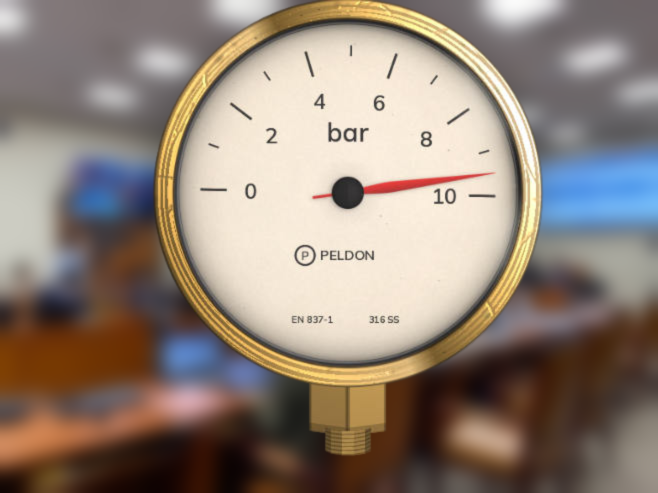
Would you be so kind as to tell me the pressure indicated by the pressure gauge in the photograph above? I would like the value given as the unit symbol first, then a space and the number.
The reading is bar 9.5
